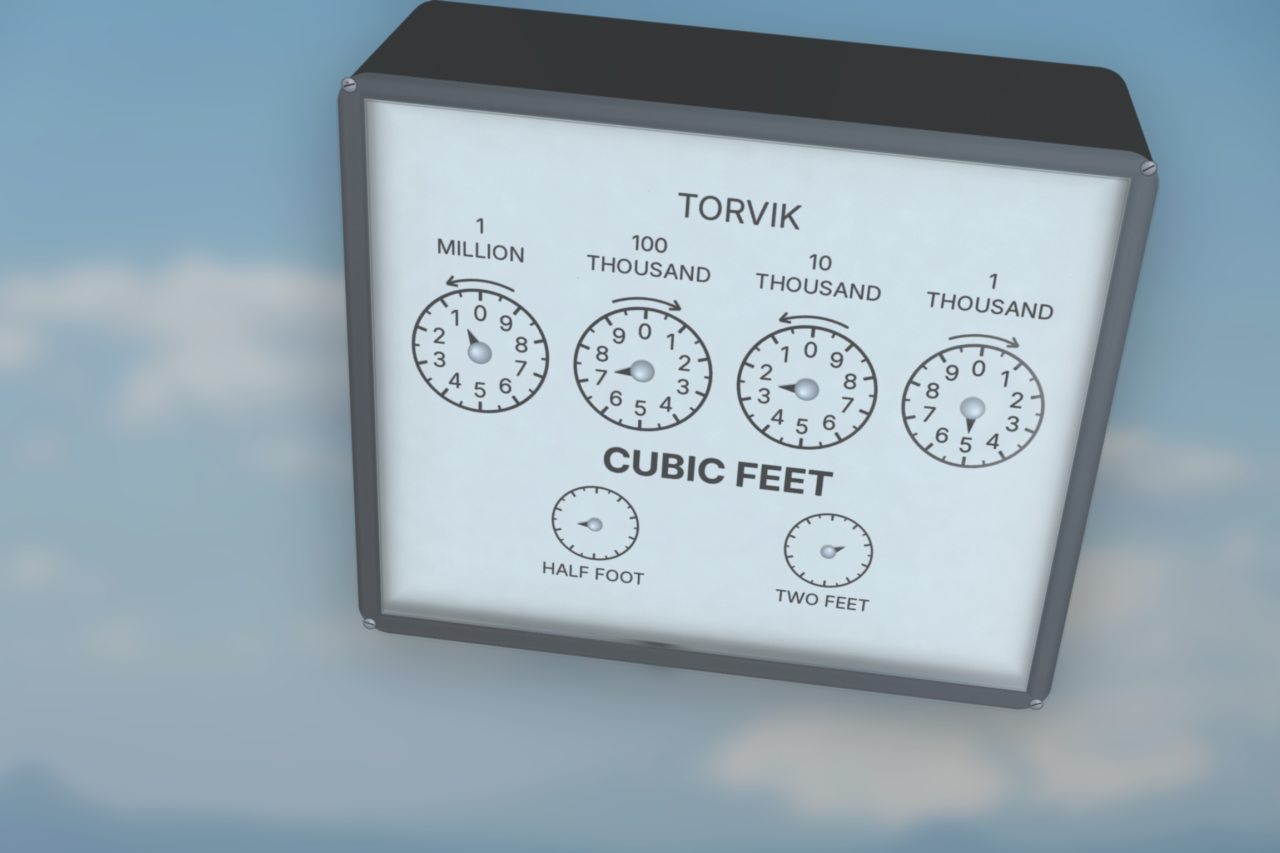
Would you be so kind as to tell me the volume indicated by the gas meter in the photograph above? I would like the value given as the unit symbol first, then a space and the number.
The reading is ft³ 72500
